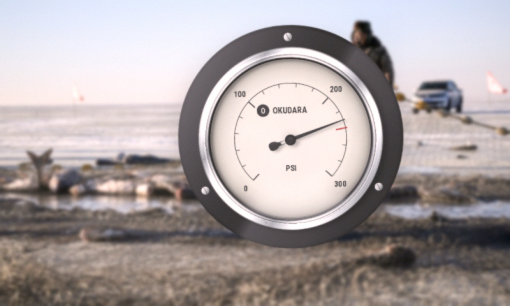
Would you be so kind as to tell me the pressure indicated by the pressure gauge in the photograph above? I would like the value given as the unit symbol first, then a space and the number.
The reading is psi 230
